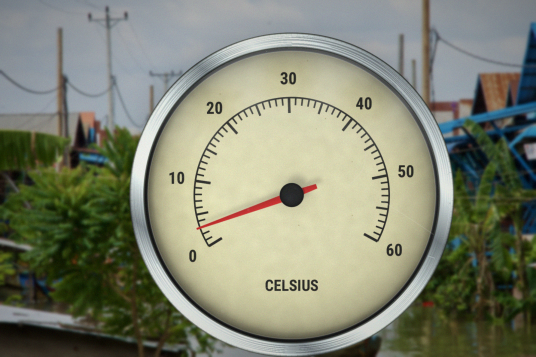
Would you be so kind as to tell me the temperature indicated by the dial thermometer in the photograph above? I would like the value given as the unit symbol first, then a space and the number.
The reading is °C 3
